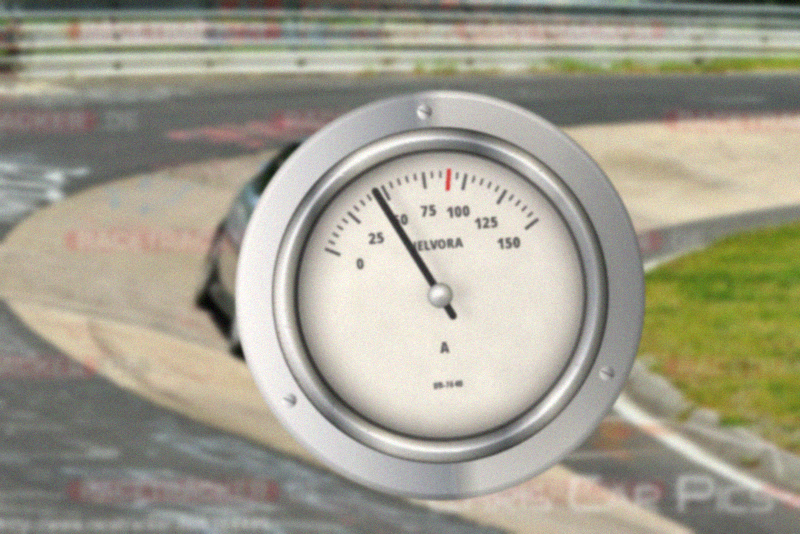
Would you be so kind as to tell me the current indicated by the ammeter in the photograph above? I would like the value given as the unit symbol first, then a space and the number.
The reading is A 45
